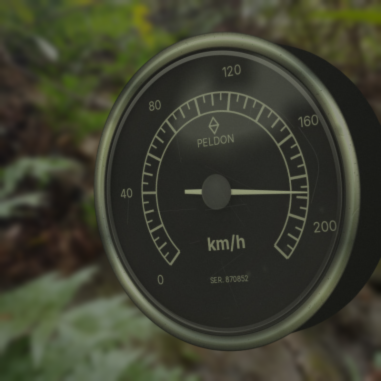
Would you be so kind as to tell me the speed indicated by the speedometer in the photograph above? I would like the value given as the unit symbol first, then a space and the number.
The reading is km/h 187.5
